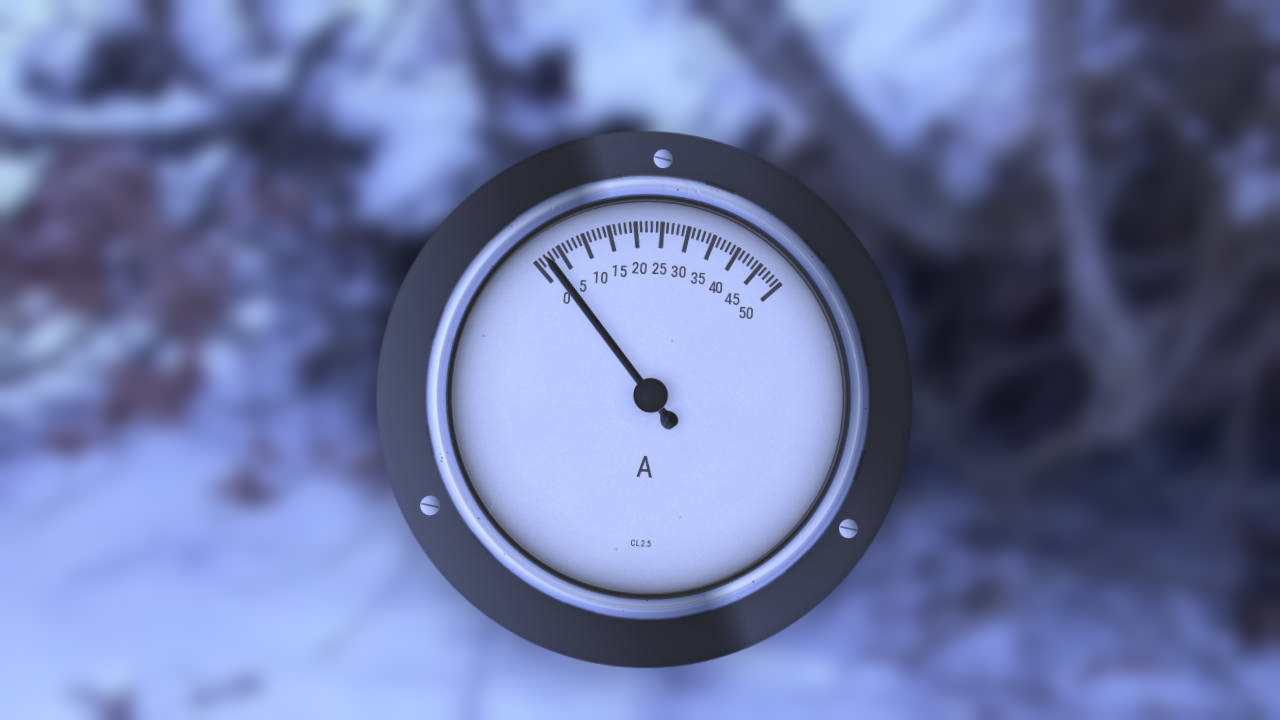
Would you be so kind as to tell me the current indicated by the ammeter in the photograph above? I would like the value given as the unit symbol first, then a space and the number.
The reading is A 2
